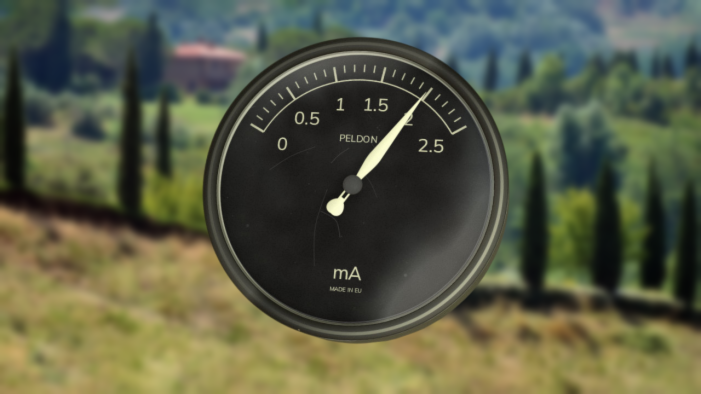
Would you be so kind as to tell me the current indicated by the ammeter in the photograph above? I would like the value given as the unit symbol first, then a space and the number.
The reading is mA 2
